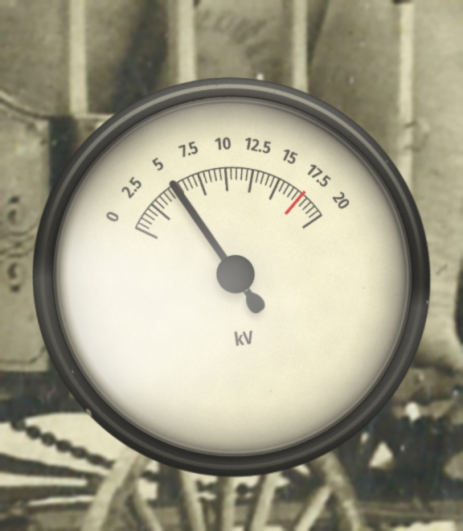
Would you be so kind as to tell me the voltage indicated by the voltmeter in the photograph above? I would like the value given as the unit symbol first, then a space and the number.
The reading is kV 5
